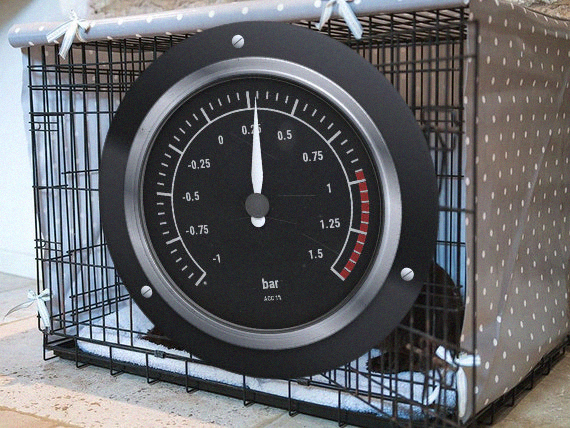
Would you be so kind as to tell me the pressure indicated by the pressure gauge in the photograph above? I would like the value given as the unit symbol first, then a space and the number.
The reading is bar 0.3
